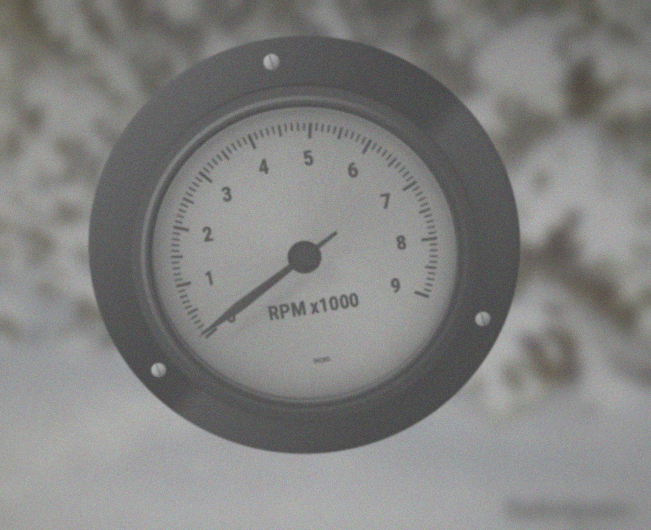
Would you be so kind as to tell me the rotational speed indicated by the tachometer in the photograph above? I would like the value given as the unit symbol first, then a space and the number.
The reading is rpm 100
